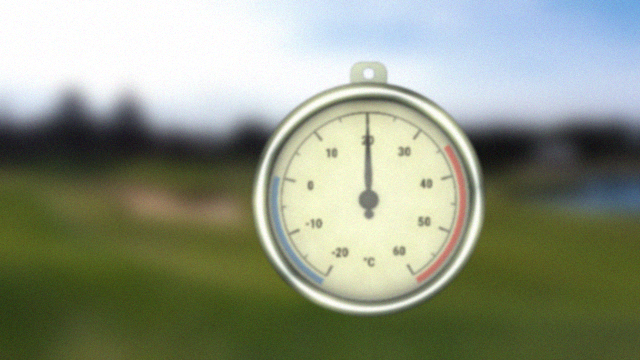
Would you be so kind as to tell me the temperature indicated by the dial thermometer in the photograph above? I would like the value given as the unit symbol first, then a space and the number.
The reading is °C 20
